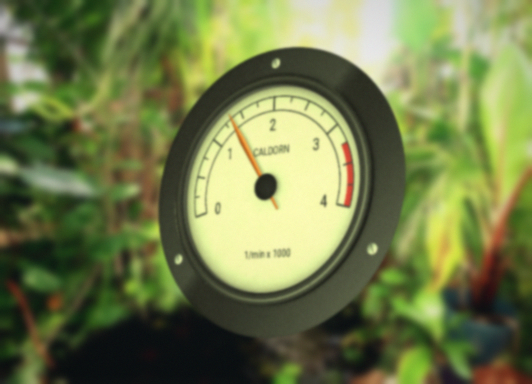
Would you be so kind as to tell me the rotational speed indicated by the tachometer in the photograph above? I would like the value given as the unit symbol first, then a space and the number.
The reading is rpm 1375
